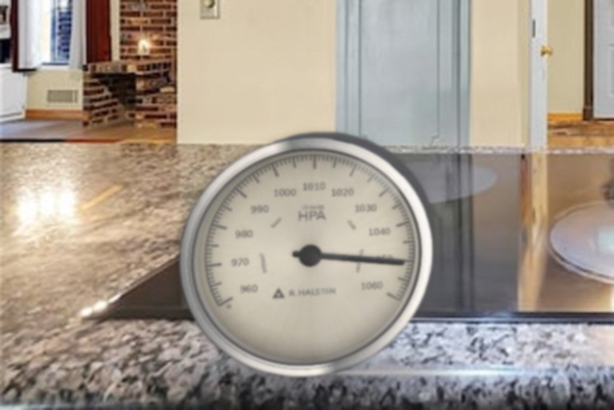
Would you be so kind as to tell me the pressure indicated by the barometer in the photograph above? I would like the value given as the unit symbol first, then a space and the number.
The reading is hPa 1050
